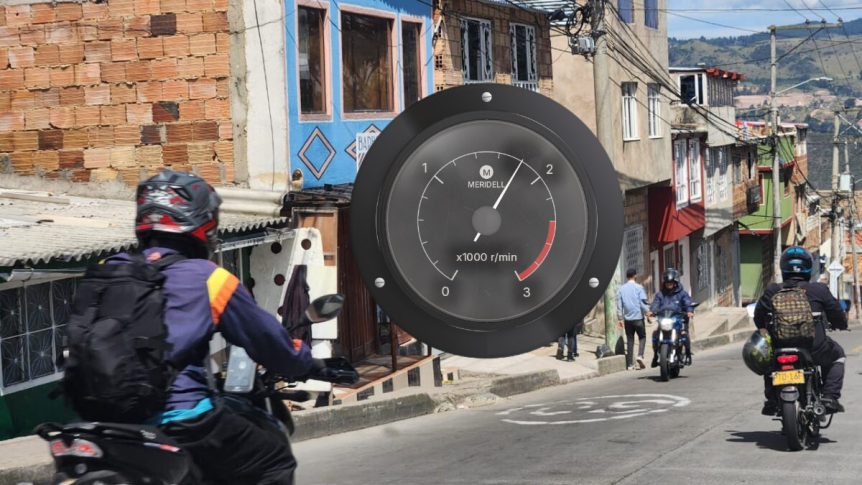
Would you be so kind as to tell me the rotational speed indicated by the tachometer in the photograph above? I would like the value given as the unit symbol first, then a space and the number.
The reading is rpm 1800
